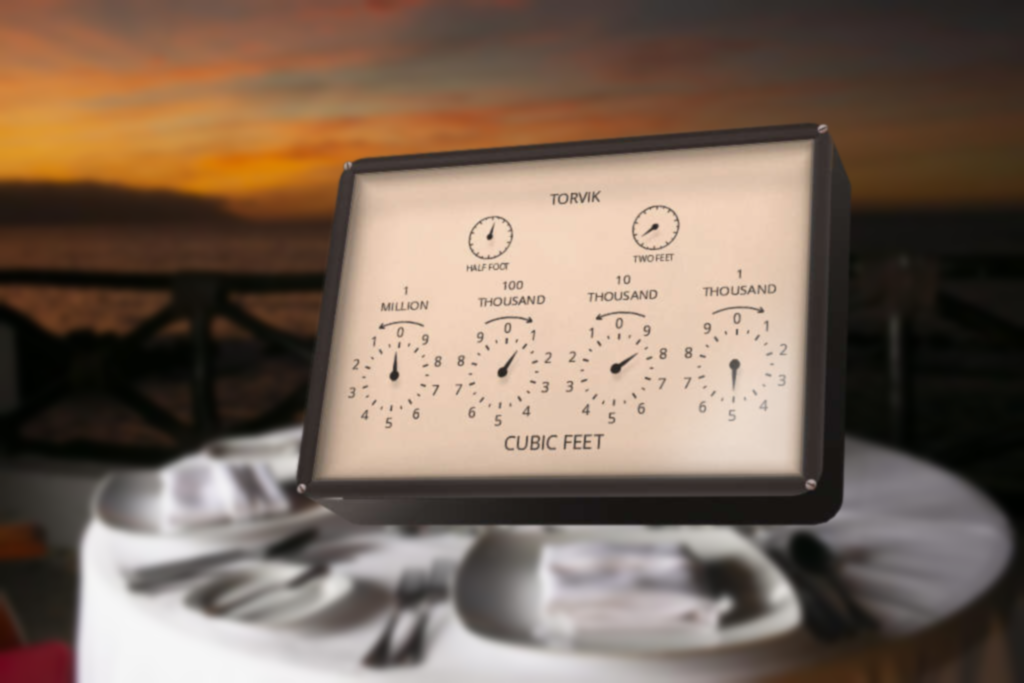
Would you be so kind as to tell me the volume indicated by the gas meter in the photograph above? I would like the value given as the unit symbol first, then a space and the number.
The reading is ft³ 8500
